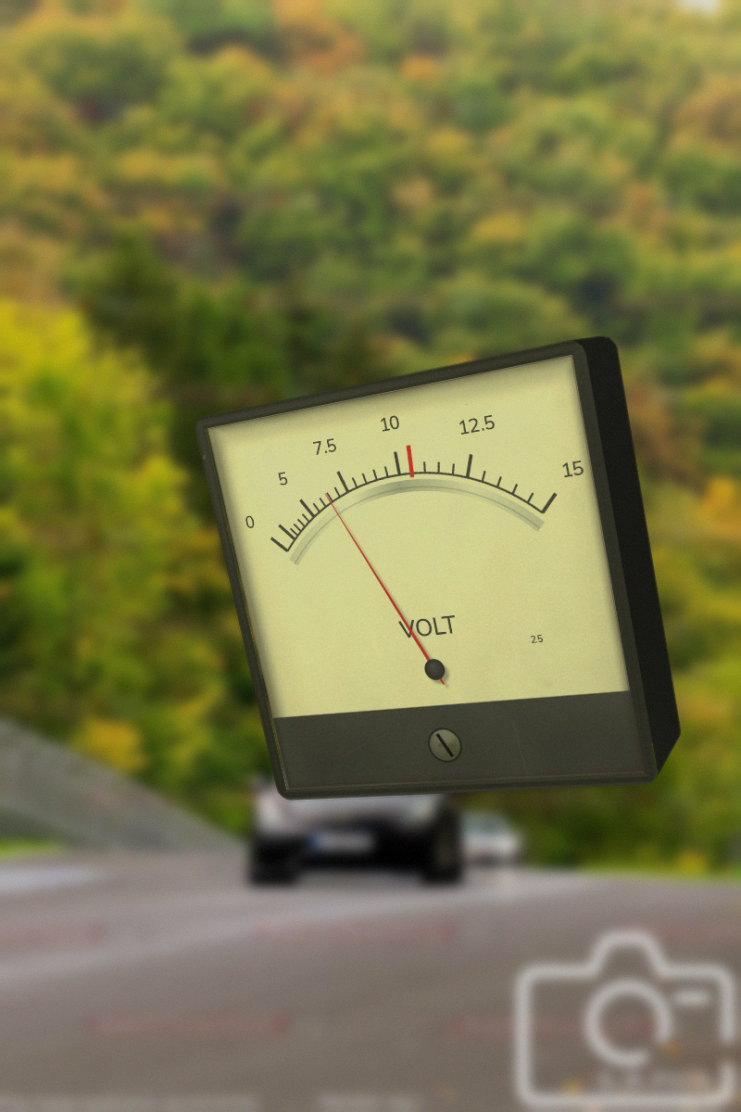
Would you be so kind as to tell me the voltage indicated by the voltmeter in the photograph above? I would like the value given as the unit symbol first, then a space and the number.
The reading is V 6.5
